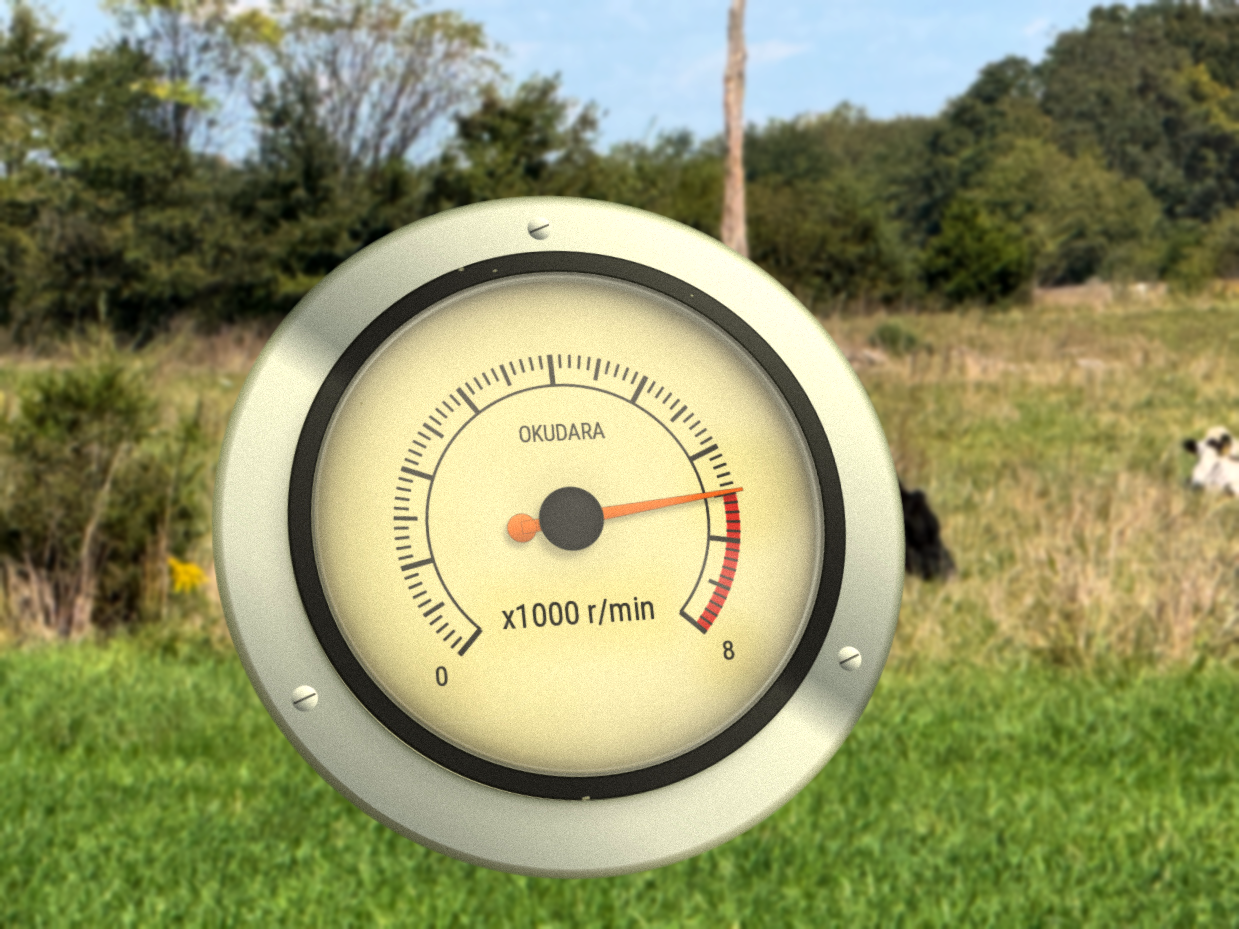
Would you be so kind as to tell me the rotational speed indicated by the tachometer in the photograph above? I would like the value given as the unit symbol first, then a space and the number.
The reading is rpm 6500
